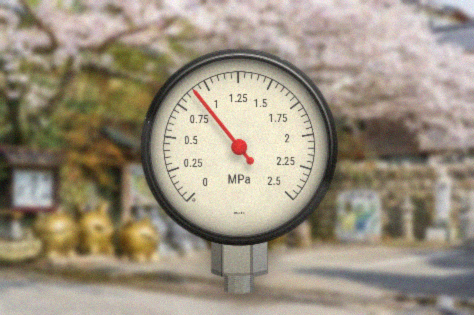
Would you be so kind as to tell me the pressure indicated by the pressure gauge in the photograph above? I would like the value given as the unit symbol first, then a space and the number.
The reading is MPa 0.9
